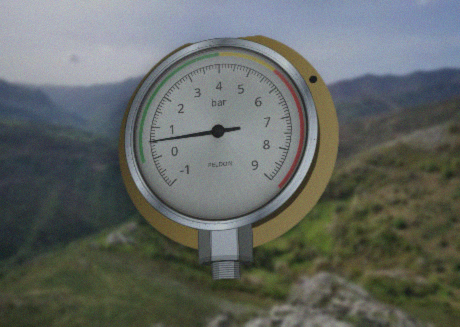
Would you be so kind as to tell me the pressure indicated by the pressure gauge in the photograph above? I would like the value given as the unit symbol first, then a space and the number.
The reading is bar 0.5
